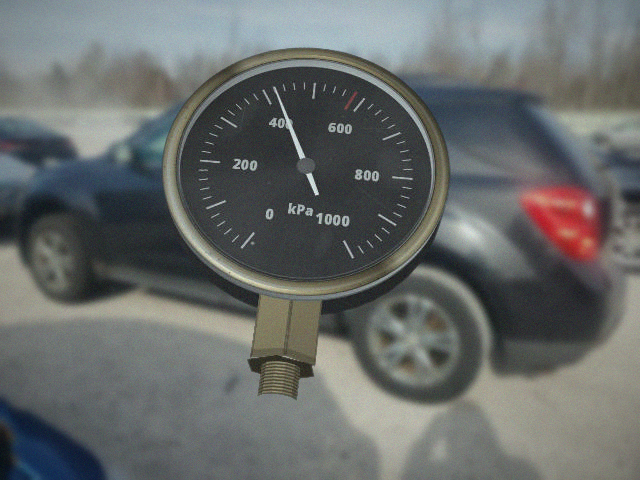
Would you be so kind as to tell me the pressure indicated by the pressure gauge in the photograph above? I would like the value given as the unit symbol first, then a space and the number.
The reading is kPa 420
